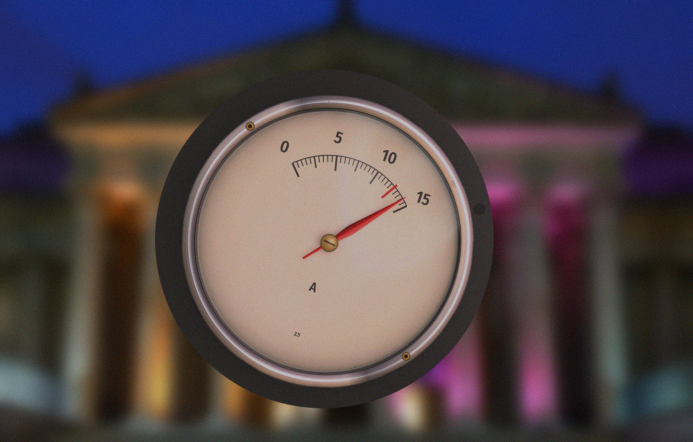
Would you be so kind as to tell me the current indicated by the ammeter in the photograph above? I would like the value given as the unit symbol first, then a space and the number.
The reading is A 14
